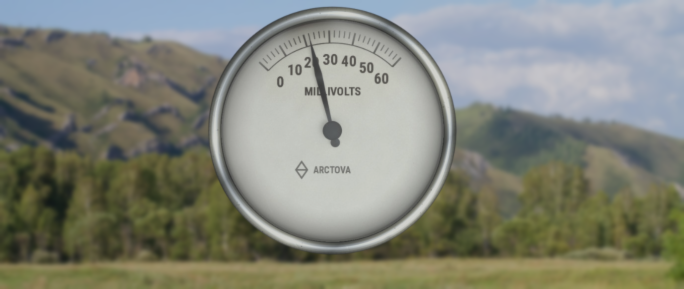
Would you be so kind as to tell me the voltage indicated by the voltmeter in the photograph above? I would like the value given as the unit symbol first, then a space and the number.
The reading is mV 22
